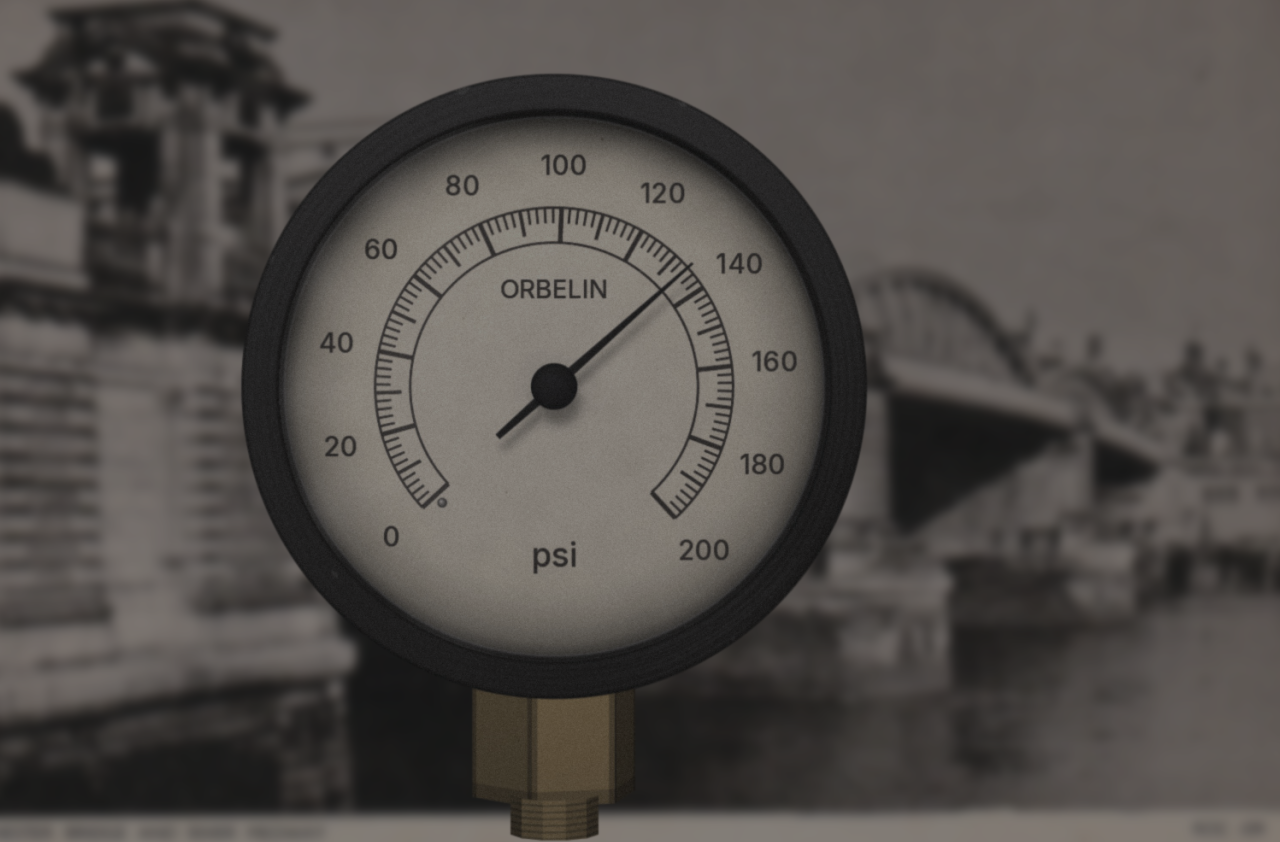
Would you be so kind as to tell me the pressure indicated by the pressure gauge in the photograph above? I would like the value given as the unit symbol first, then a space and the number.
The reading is psi 134
